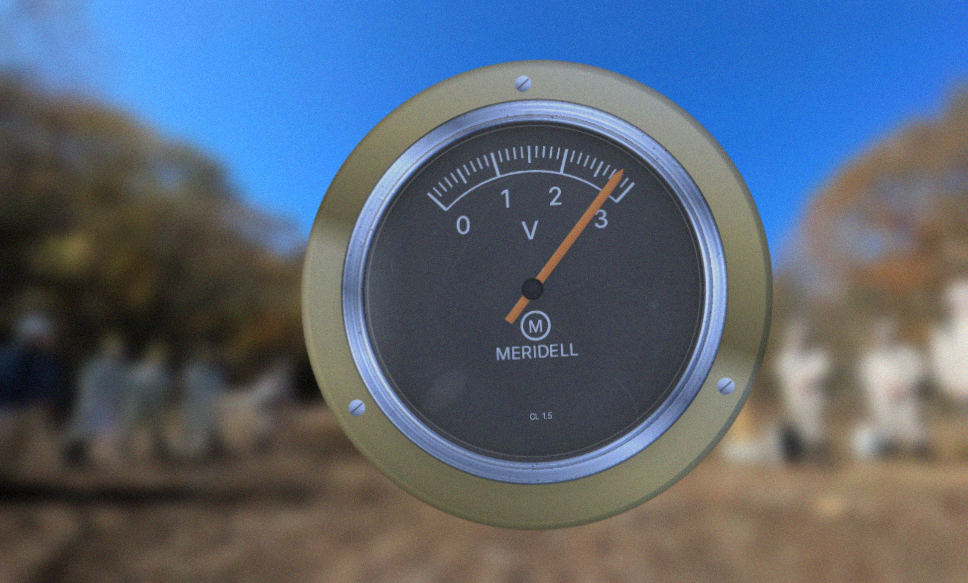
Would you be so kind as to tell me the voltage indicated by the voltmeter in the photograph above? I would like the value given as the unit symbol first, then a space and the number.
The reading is V 2.8
